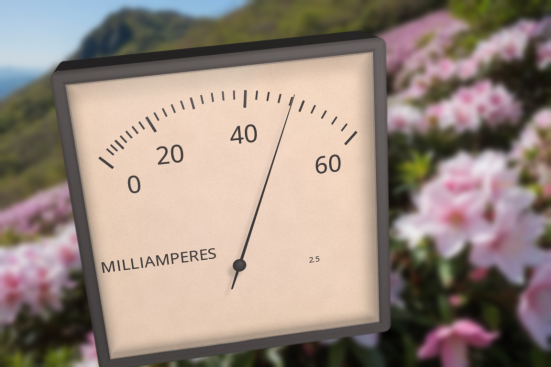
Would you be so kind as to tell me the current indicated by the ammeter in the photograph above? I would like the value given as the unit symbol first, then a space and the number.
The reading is mA 48
